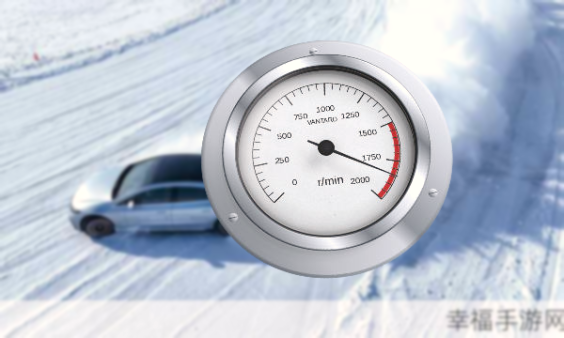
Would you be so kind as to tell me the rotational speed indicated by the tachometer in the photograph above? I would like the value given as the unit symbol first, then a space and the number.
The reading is rpm 1850
